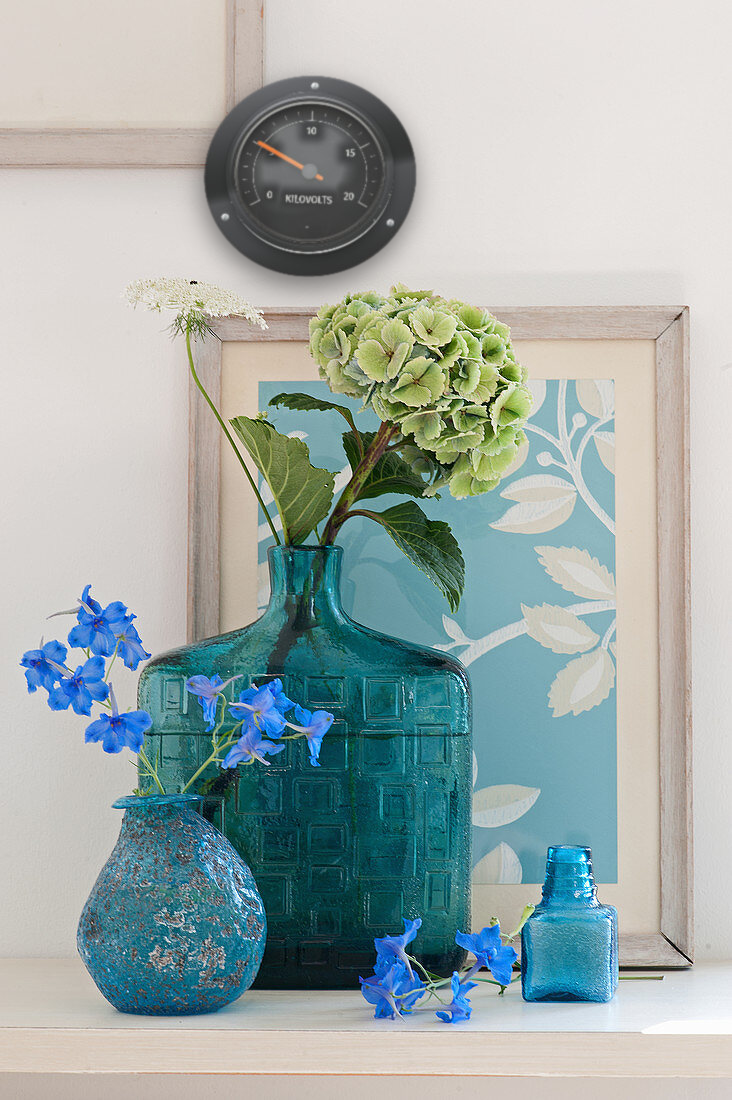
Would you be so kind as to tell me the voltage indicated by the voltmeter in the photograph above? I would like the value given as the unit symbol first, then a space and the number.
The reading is kV 5
